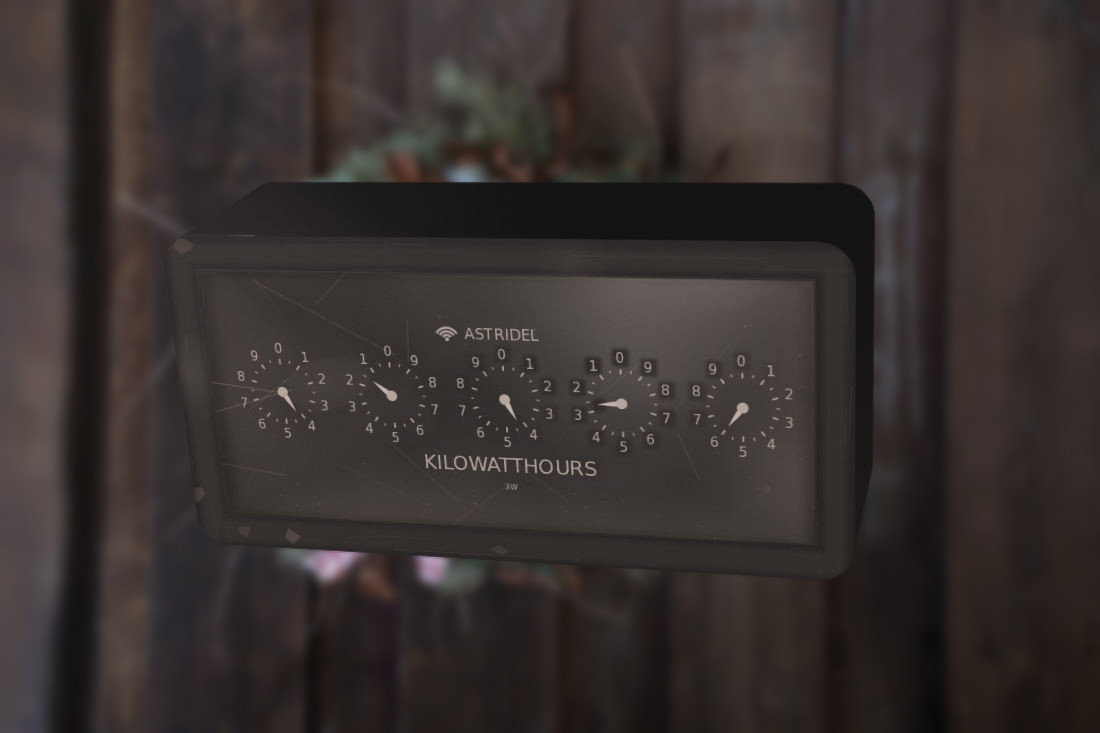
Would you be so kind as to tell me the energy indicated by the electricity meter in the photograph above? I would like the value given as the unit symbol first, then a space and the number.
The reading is kWh 41426
